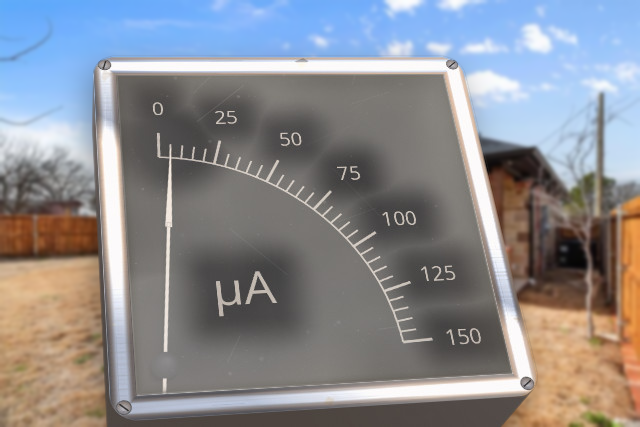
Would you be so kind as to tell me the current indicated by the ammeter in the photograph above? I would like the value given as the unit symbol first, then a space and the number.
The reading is µA 5
